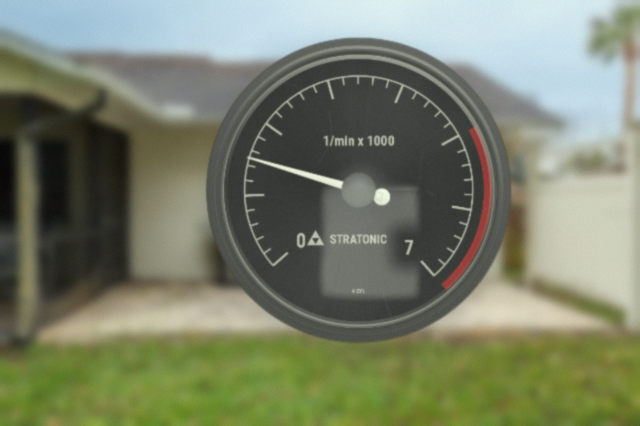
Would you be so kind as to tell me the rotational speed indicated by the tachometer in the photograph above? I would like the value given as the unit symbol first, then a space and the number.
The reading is rpm 1500
